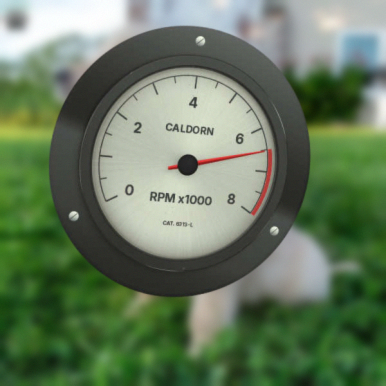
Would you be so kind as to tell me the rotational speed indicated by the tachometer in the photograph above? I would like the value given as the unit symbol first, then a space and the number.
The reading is rpm 6500
